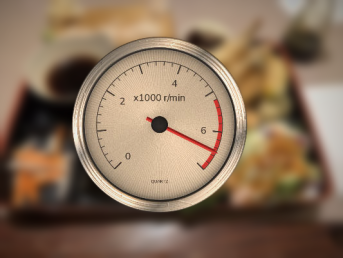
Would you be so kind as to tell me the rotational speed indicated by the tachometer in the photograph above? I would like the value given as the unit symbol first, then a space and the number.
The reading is rpm 6500
